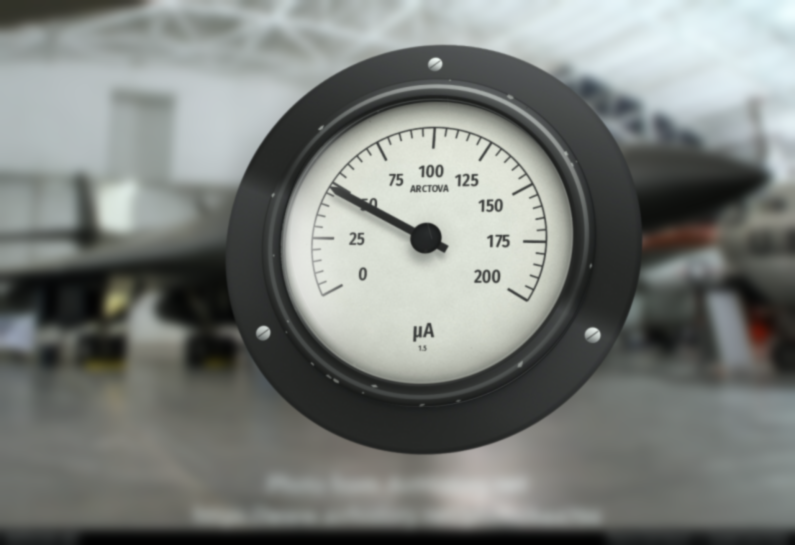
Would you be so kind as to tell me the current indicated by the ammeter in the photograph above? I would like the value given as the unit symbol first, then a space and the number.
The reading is µA 47.5
